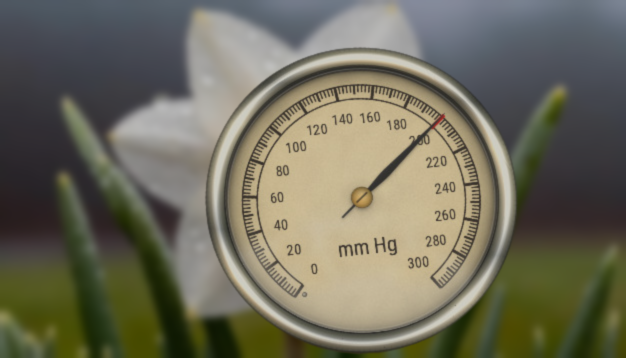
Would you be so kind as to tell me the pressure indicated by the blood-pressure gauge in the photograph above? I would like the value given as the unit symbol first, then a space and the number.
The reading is mmHg 200
